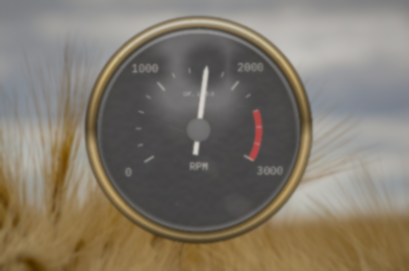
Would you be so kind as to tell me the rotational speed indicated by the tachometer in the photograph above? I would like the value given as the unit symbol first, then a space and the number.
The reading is rpm 1600
